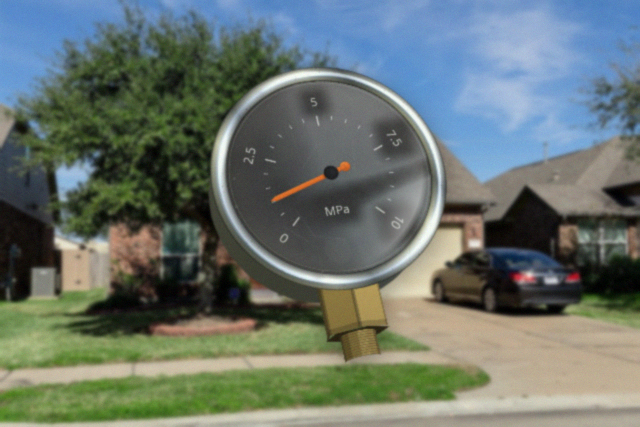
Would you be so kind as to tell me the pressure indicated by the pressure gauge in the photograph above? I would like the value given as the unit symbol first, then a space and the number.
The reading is MPa 1
